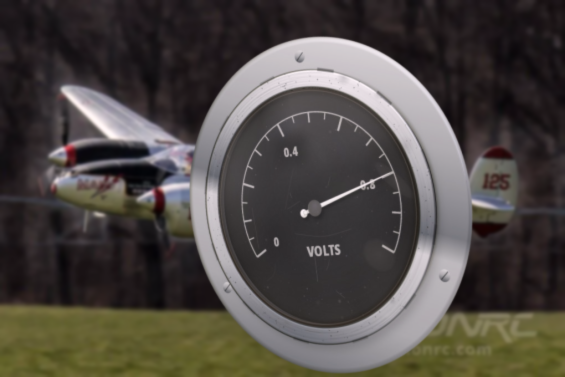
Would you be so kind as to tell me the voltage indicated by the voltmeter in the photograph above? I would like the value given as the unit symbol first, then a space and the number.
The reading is V 0.8
